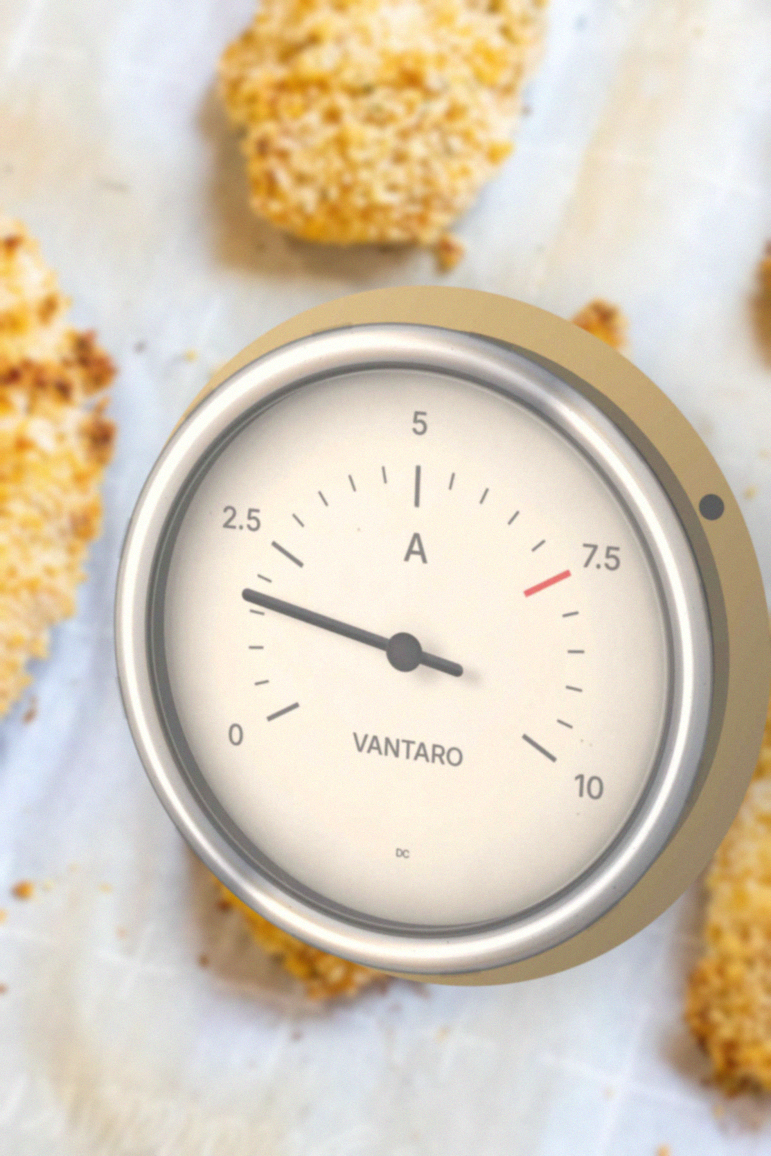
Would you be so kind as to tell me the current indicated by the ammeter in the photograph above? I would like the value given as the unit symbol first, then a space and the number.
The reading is A 1.75
